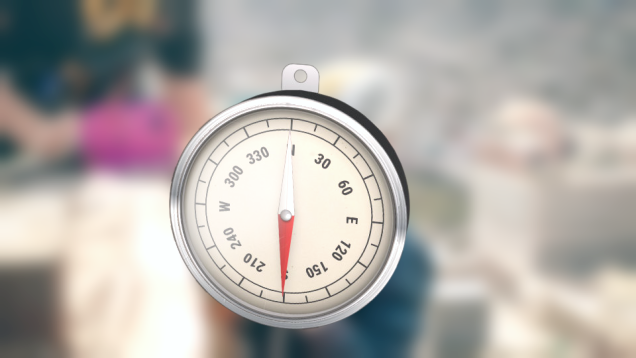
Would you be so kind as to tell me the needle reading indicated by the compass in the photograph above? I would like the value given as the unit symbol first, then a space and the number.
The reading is ° 180
